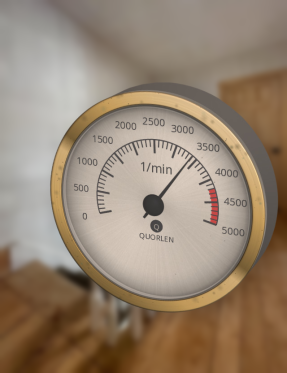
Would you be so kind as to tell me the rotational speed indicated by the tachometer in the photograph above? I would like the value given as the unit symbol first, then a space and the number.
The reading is rpm 3400
